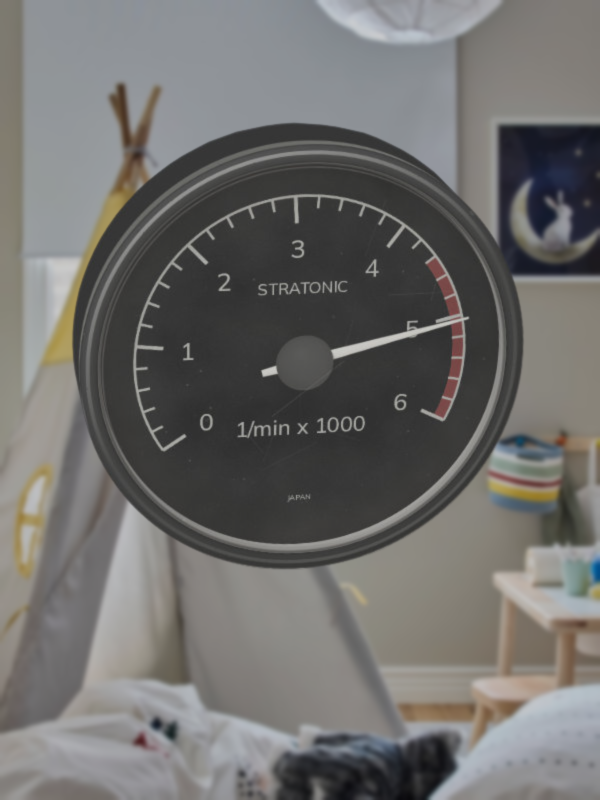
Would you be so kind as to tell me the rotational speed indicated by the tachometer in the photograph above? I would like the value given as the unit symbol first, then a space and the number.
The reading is rpm 5000
